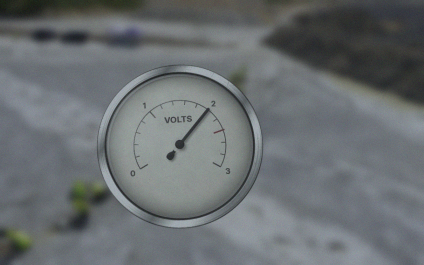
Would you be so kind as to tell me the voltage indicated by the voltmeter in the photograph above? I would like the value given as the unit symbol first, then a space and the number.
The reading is V 2
